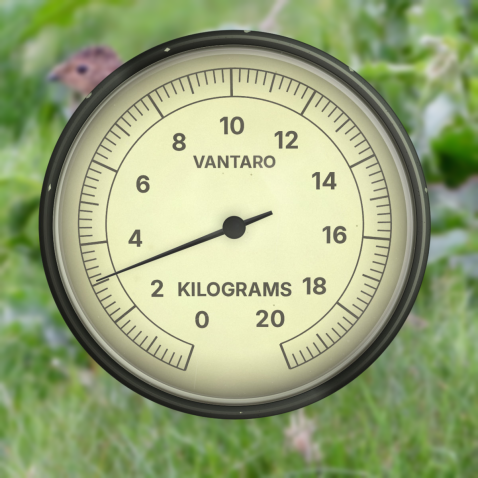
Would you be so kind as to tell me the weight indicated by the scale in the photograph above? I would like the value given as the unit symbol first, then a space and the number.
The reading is kg 3.1
